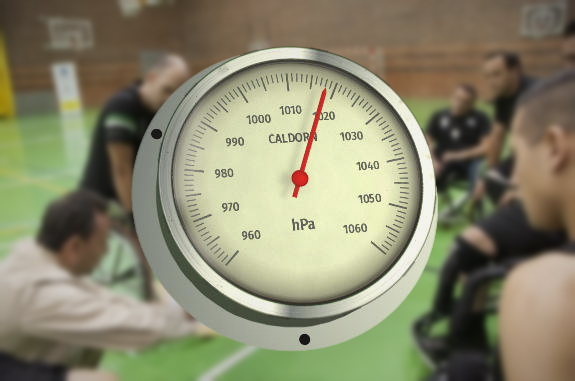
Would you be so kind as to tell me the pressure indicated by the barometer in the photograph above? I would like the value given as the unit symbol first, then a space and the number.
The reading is hPa 1018
